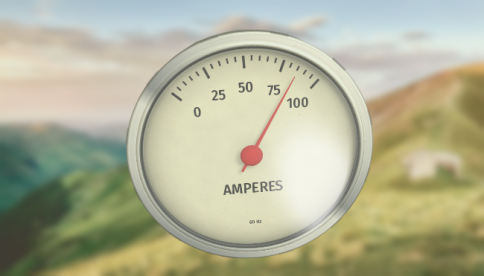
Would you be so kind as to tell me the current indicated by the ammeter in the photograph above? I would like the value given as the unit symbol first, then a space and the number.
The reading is A 85
